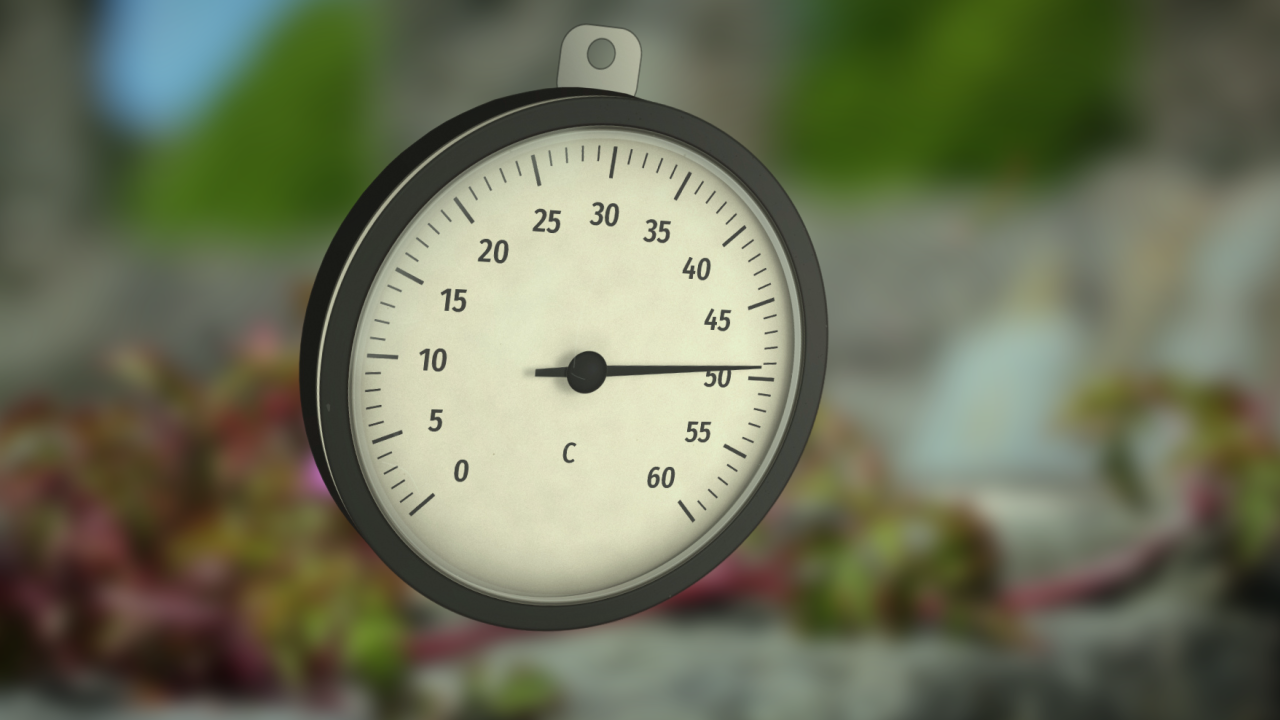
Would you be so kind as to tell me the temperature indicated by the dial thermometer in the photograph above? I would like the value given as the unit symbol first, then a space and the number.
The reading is °C 49
